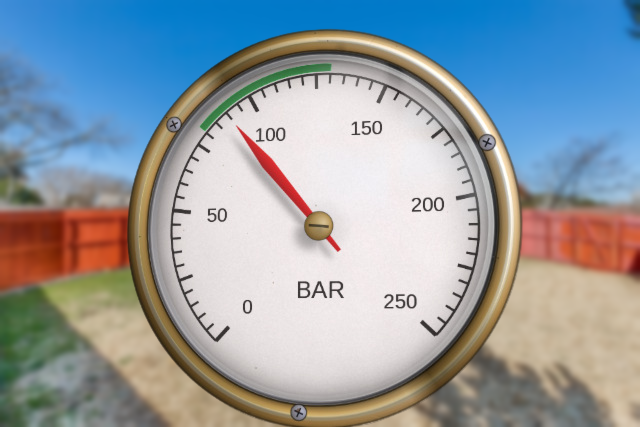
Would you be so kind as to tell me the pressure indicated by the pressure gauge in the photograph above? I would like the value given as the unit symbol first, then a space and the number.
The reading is bar 90
